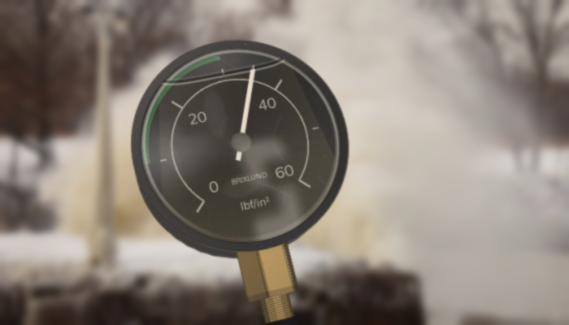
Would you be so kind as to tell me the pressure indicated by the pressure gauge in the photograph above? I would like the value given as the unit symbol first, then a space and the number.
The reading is psi 35
